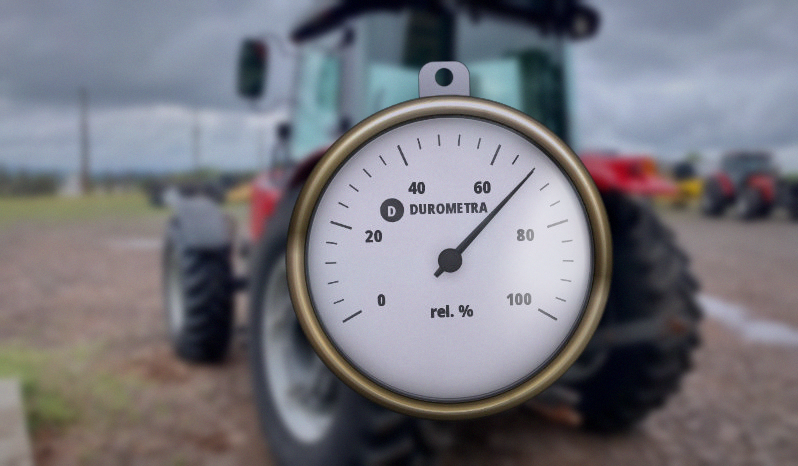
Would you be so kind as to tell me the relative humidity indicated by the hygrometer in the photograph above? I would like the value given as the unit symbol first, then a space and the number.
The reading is % 68
